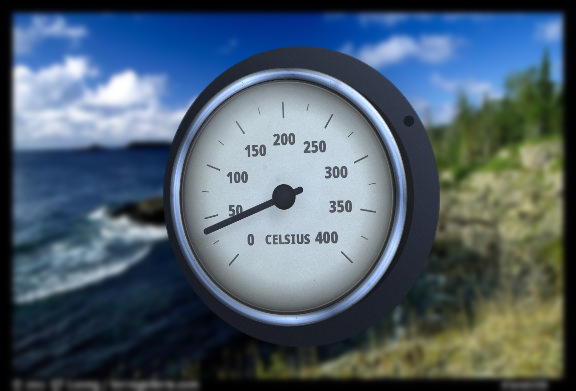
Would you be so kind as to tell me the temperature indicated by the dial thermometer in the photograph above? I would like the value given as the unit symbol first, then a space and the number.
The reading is °C 37.5
